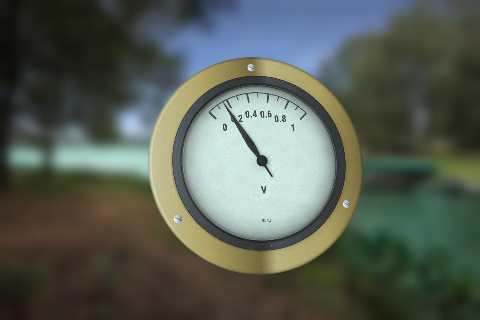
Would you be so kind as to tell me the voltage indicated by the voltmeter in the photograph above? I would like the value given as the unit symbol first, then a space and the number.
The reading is V 0.15
